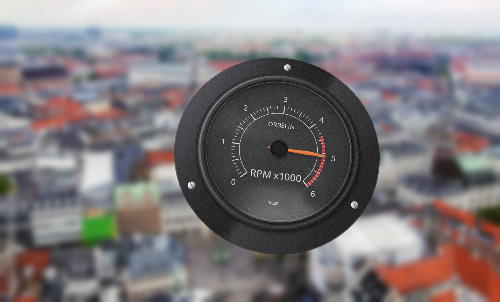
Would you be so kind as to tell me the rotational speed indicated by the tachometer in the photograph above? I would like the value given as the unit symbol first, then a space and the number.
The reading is rpm 5000
